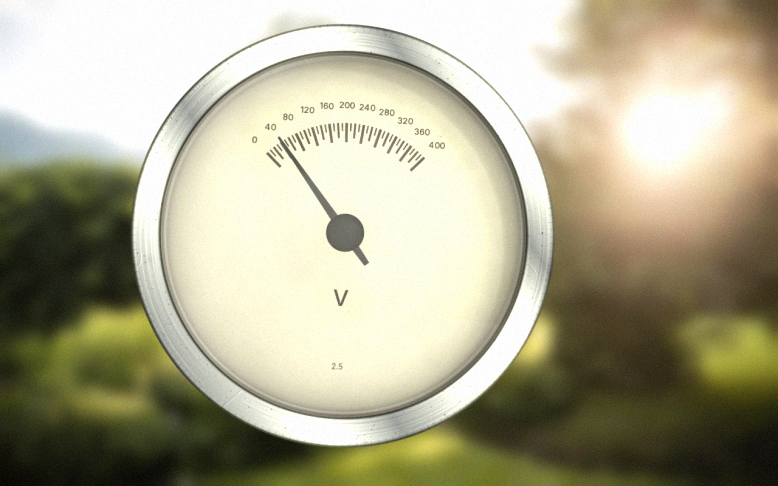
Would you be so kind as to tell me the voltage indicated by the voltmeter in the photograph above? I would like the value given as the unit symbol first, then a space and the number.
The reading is V 40
